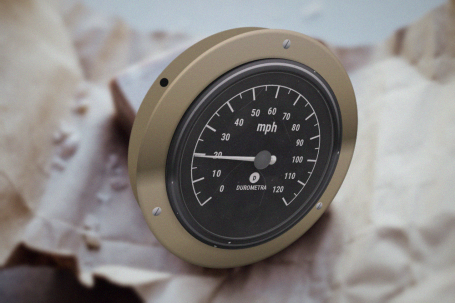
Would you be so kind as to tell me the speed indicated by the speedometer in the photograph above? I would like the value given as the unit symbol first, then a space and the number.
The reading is mph 20
